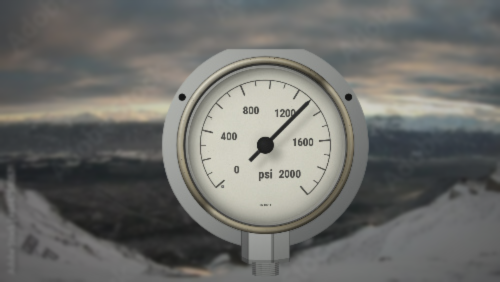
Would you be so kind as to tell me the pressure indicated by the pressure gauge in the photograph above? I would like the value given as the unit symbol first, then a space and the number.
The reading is psi 1300
